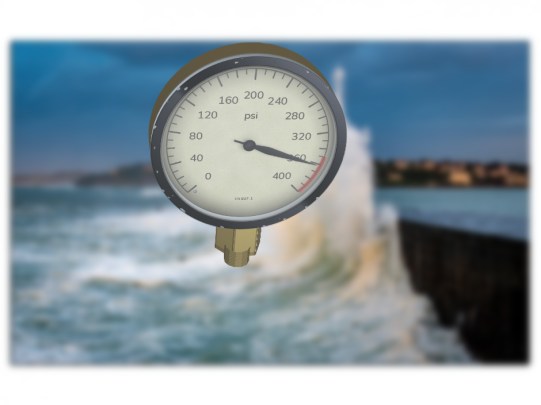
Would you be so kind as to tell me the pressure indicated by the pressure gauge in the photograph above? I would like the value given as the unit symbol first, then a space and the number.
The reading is psi 360
